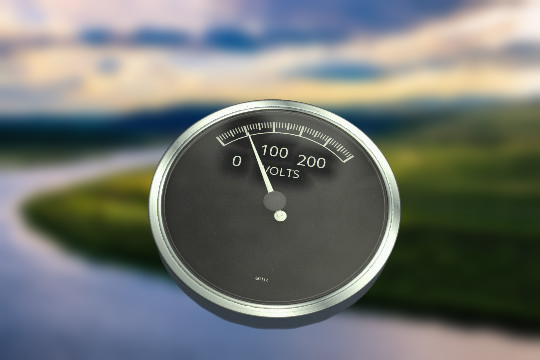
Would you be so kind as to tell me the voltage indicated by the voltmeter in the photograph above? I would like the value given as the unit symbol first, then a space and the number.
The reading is V 50
